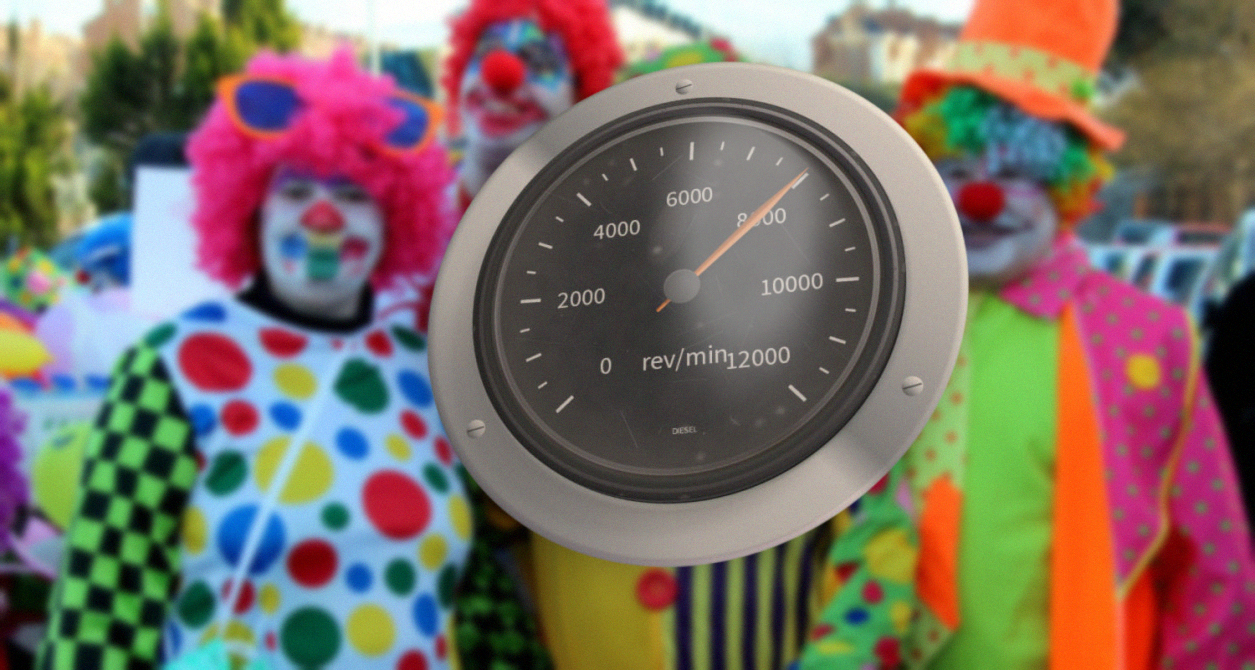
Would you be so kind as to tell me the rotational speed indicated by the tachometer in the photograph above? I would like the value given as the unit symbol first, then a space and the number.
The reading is rpm 8000
